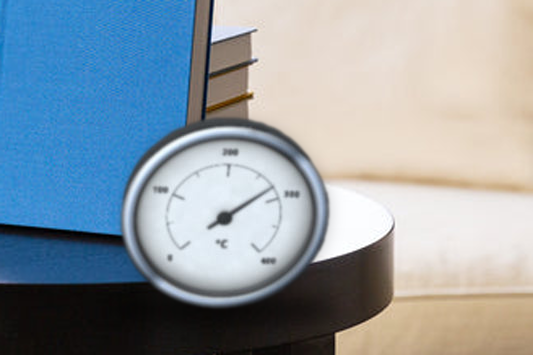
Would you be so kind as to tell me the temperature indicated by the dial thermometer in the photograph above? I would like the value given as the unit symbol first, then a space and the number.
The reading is °C 275
